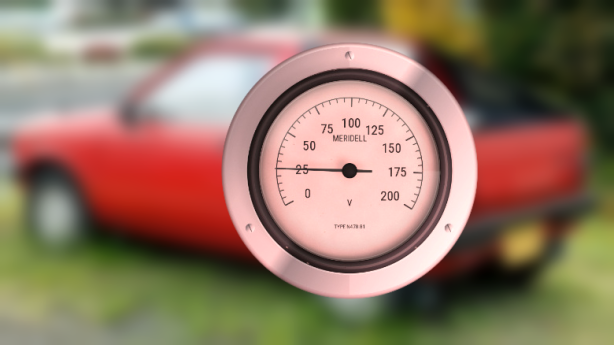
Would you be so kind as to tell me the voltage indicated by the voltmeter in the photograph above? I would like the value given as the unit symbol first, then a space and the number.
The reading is V 25
